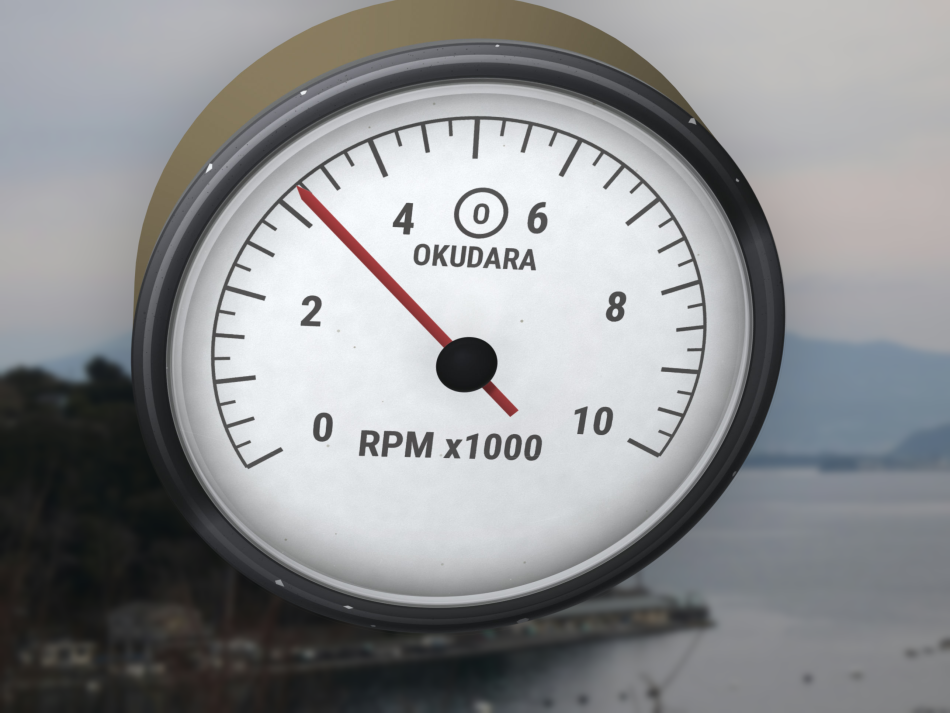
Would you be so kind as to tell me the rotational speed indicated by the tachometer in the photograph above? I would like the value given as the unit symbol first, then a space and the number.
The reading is rpm 3250
